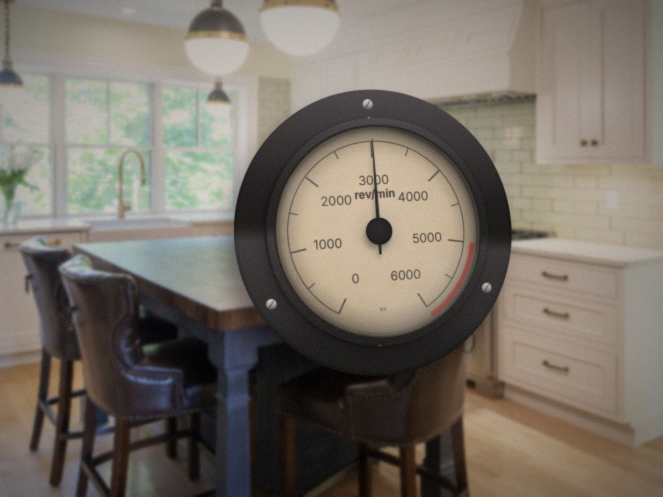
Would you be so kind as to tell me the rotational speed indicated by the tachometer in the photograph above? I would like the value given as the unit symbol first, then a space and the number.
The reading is rpm 3000
